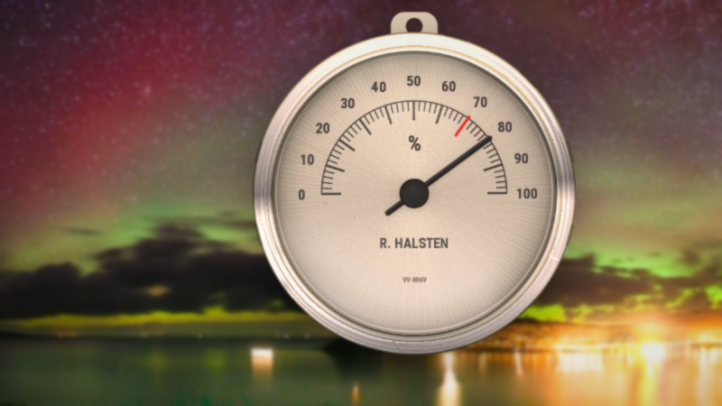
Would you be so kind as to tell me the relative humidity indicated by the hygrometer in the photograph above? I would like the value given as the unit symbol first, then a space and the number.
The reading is % 80
